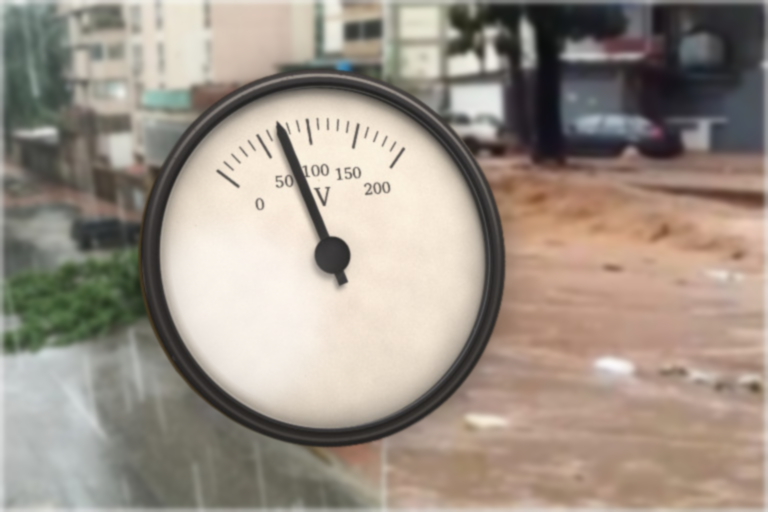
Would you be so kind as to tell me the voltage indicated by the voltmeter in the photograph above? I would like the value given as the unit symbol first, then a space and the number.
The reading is V 70
